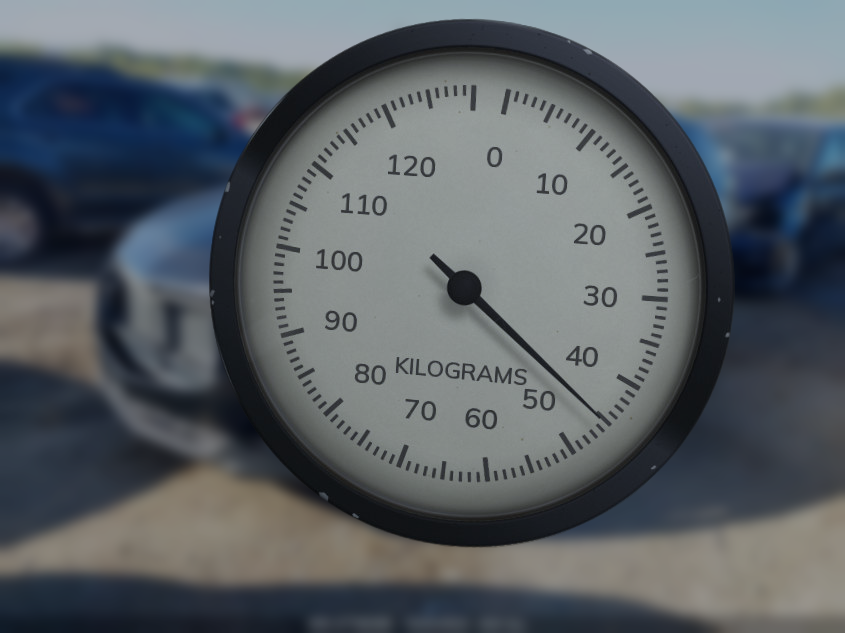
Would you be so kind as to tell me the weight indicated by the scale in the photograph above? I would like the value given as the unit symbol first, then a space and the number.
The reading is kg 45
